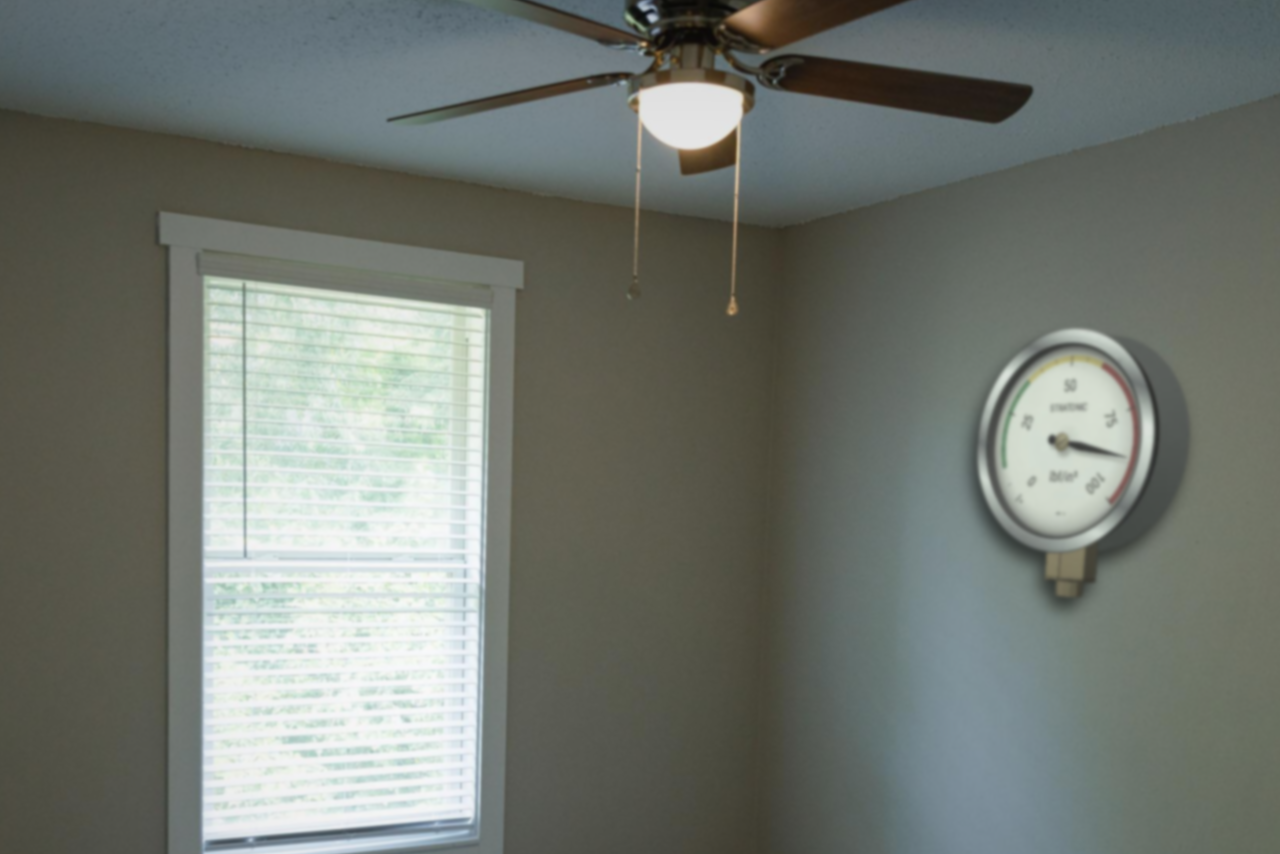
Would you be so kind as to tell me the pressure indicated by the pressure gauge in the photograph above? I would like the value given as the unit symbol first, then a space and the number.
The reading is psi 87.5
